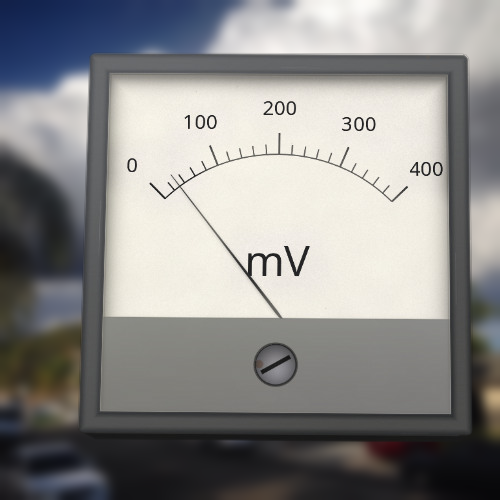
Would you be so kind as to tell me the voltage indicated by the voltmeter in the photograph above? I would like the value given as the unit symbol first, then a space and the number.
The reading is mV 30
